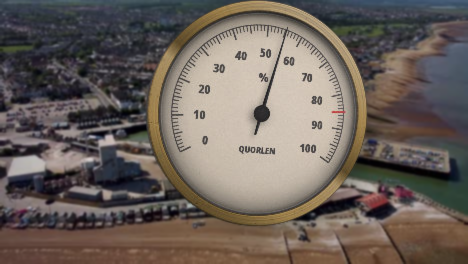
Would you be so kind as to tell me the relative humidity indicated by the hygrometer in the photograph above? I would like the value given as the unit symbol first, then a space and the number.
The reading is % 55
